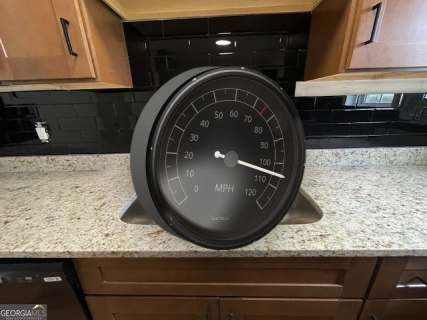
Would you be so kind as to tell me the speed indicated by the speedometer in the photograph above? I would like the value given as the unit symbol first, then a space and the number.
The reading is mph 105
